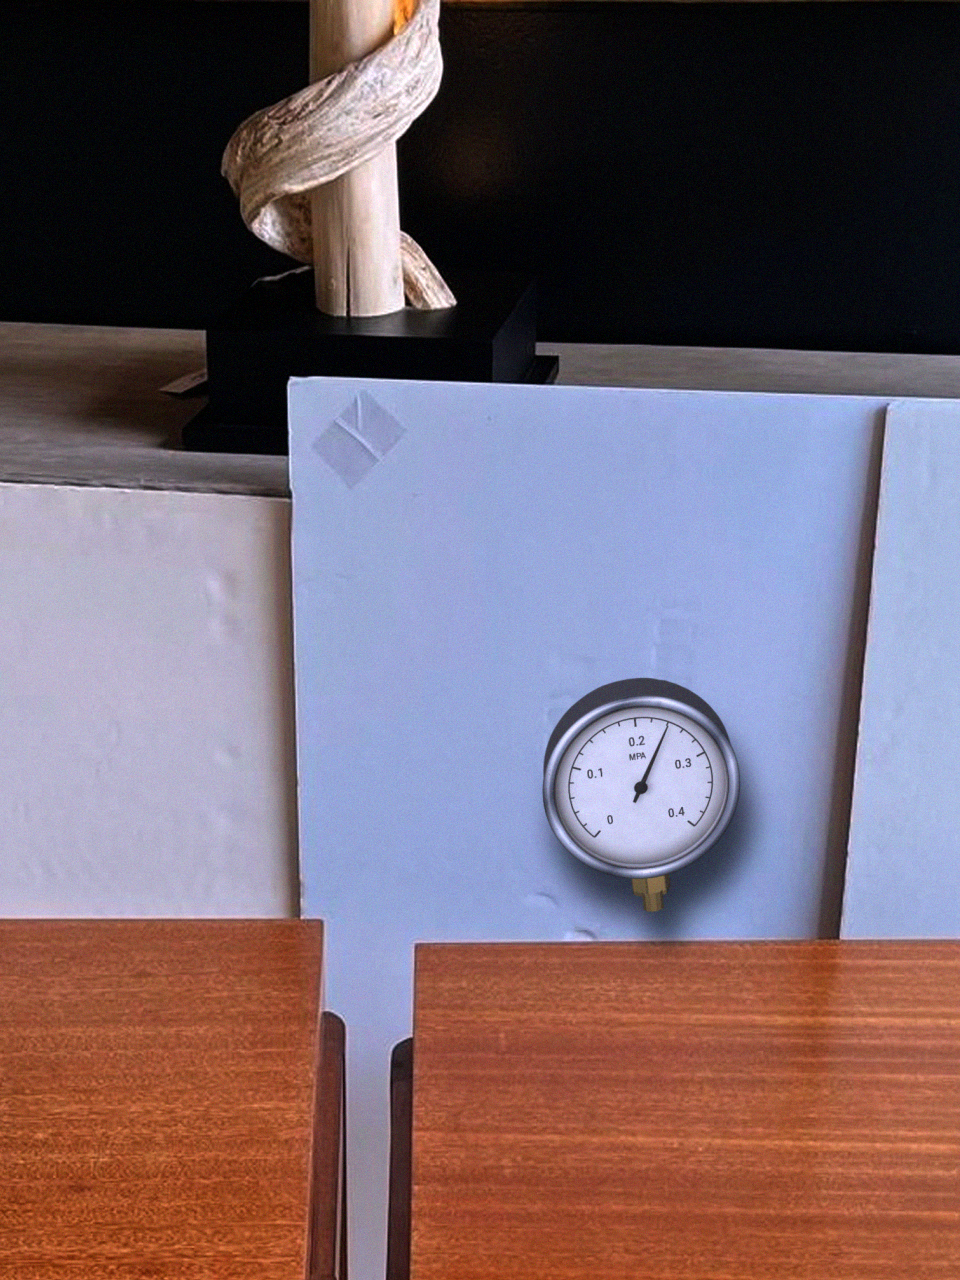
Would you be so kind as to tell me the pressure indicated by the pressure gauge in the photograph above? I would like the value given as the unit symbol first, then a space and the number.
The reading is MPa 0.24
